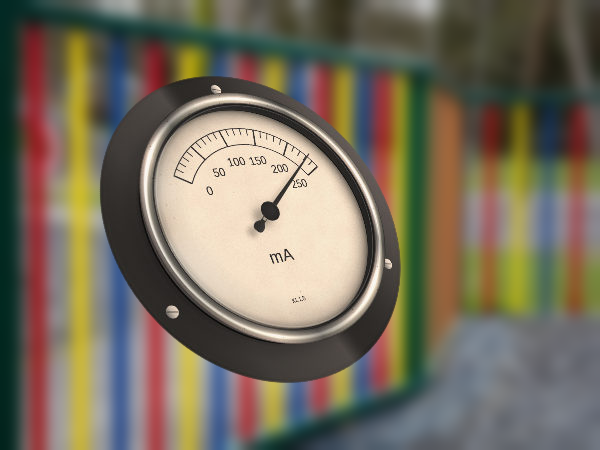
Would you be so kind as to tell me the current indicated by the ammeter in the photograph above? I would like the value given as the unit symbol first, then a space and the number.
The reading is mA 230
